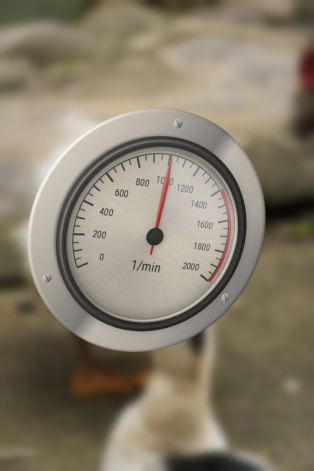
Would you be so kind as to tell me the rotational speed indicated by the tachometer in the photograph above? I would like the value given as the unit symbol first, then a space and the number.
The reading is rpm 1000
